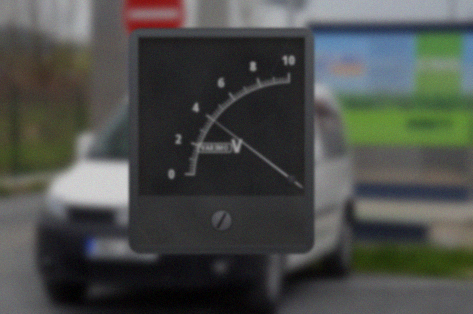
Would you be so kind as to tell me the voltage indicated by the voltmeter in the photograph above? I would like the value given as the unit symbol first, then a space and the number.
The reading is V 4
